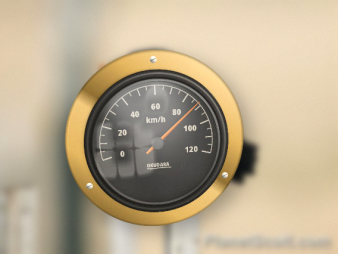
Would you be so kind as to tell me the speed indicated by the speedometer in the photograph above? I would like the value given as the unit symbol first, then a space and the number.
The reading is km/h 87.5
